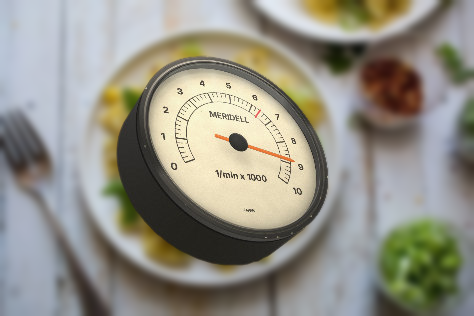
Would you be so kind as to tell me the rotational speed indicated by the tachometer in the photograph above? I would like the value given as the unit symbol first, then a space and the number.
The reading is rpm 9000
